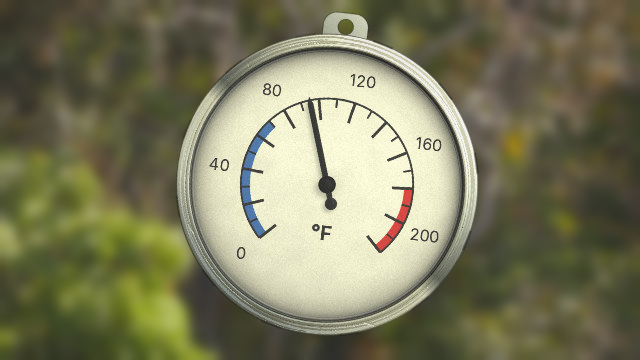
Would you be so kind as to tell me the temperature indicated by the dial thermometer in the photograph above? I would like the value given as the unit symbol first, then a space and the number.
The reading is °F 95
